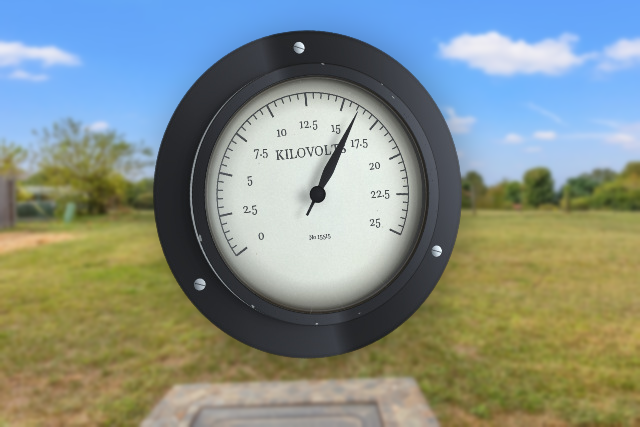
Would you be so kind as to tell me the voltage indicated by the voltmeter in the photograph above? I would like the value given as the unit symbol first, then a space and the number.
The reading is kV 16
